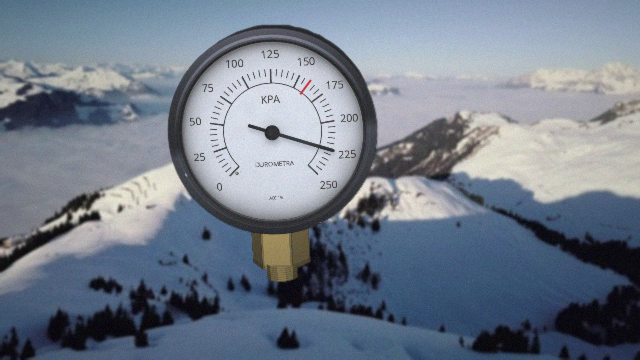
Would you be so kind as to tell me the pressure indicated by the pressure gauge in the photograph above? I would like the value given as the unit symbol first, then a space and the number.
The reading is kPa 225
